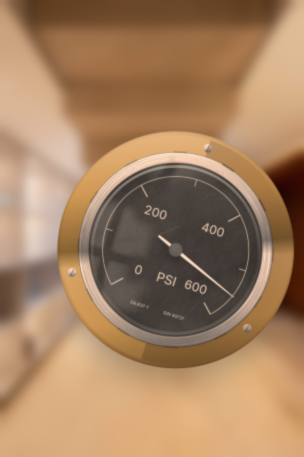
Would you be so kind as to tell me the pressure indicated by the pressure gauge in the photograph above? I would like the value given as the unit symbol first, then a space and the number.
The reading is psi 550
